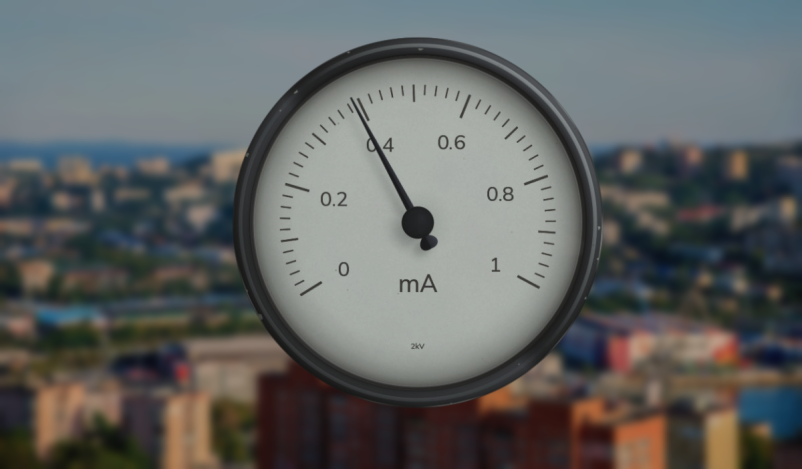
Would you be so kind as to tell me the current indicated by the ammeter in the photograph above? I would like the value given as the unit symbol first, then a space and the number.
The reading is mA 0.39
